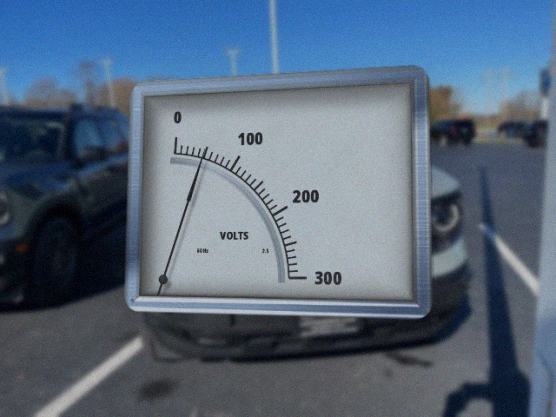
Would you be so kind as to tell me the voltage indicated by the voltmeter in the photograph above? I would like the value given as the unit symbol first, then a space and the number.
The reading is V 50
